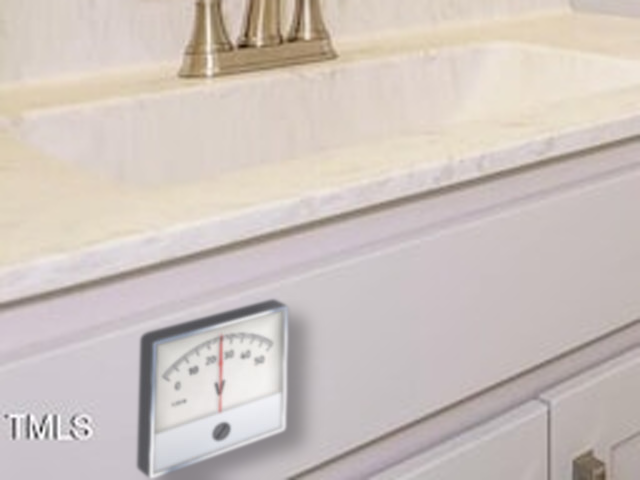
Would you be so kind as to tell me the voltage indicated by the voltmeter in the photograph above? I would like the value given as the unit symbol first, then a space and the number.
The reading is V 25
